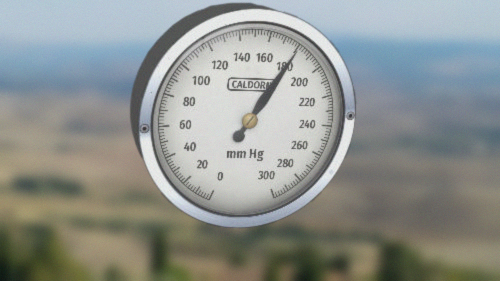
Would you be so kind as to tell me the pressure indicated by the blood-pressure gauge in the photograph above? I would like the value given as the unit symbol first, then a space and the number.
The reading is mmHg 180
